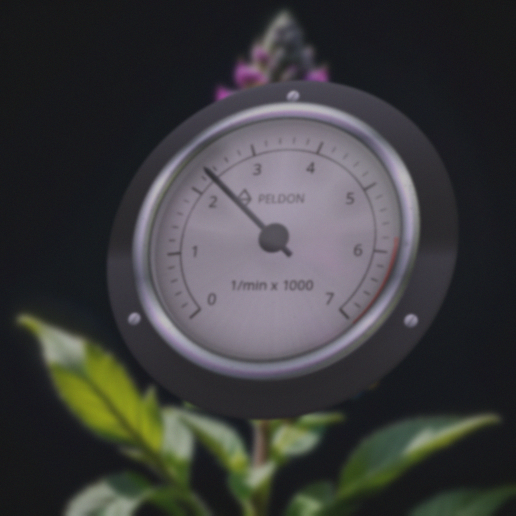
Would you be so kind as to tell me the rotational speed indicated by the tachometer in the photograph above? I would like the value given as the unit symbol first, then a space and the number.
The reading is rpm 2300
